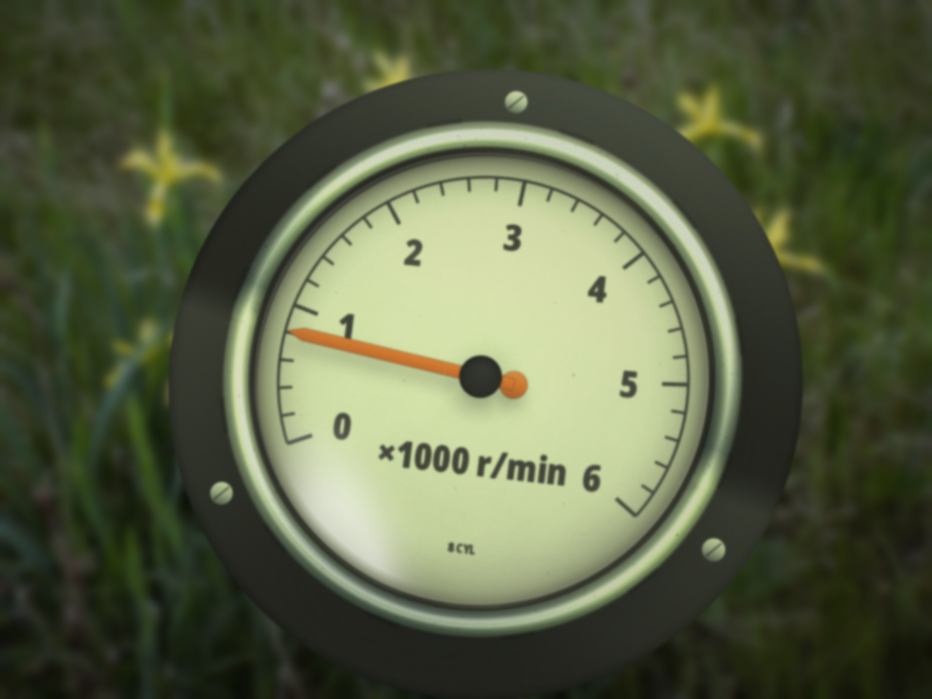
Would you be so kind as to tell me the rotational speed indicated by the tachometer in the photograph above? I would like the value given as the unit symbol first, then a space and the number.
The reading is rpm 800
